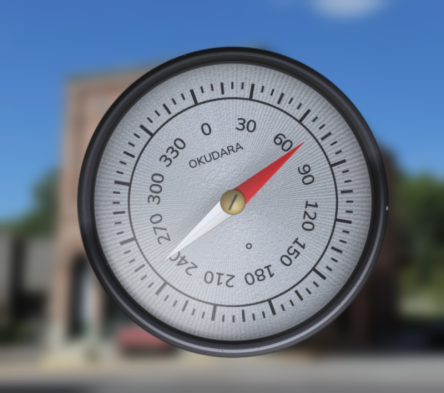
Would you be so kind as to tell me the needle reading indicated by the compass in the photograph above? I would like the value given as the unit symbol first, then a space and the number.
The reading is ° 70
